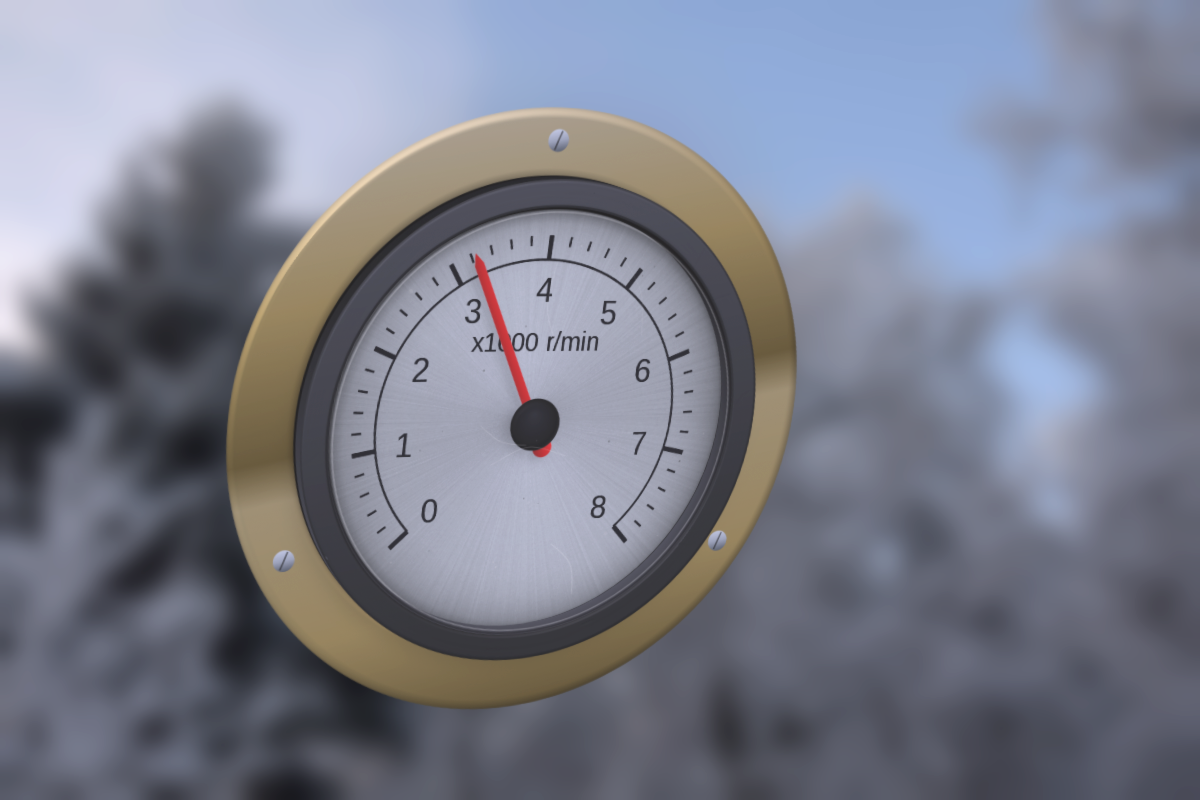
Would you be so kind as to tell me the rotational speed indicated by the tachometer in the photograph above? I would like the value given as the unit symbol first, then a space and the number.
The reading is rpm 3200
